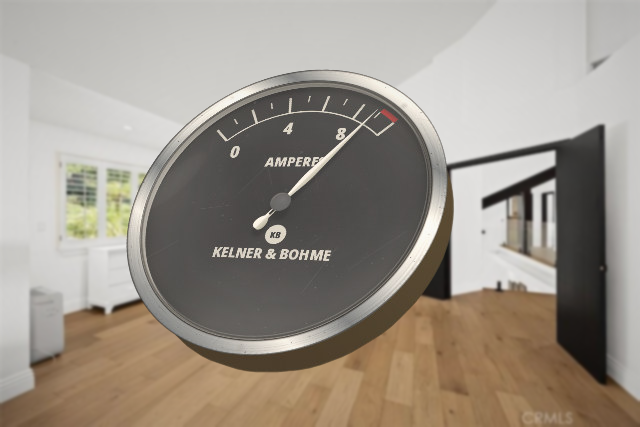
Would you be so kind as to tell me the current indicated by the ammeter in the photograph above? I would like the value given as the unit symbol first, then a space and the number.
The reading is A 9
